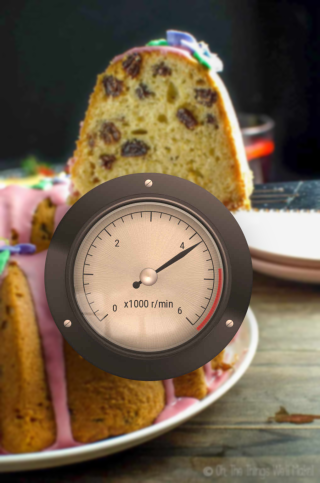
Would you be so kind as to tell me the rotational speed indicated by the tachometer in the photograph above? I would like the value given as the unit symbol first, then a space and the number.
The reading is rpm 4200
